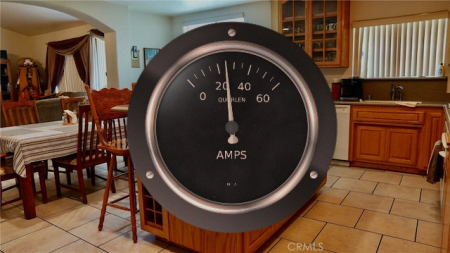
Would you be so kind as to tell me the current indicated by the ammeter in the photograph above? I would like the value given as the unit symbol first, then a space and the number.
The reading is A 25
